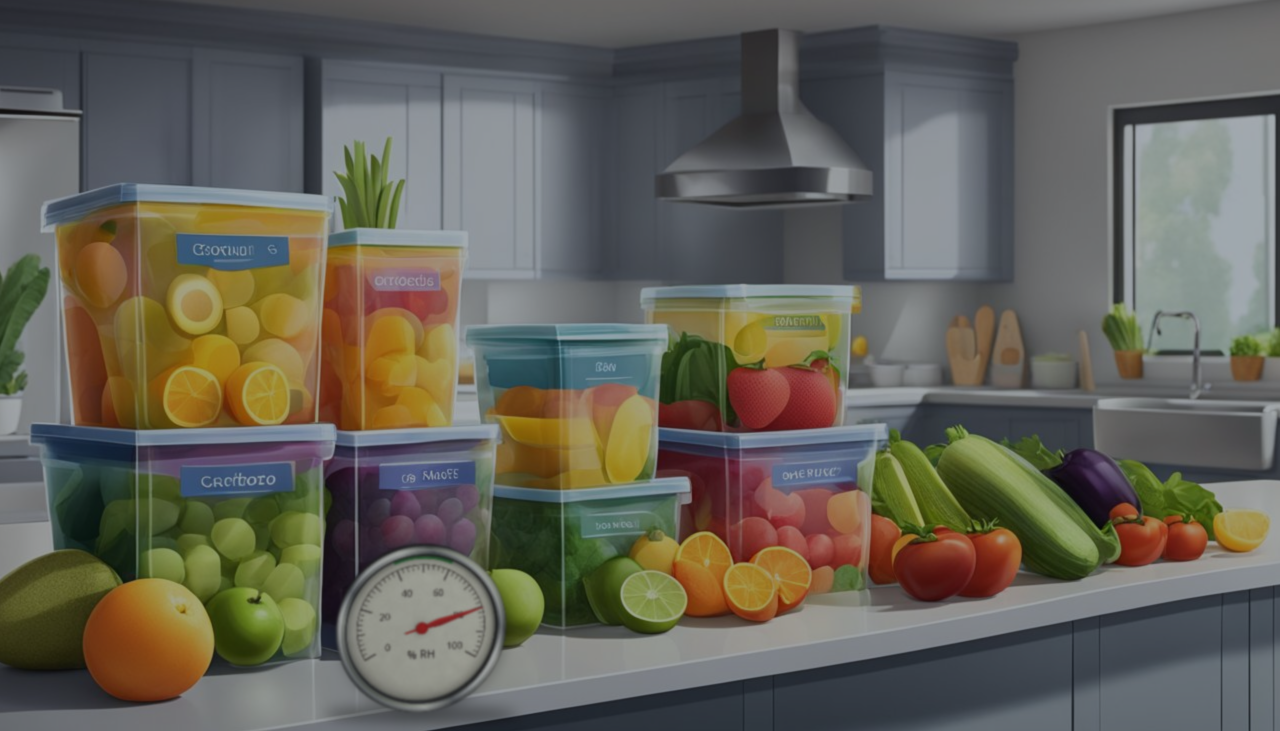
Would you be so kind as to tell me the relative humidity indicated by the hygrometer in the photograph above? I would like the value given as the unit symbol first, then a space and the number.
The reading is % 80
